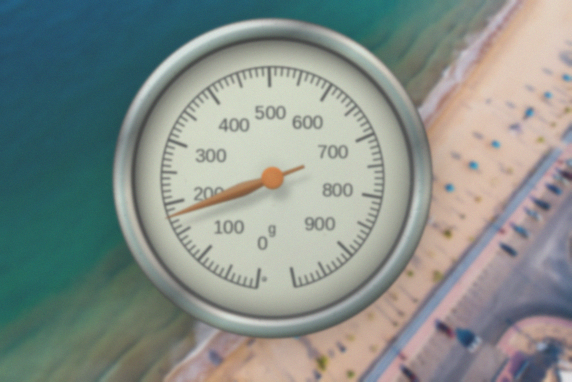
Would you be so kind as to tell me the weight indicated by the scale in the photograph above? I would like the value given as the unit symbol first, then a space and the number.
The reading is g 180
